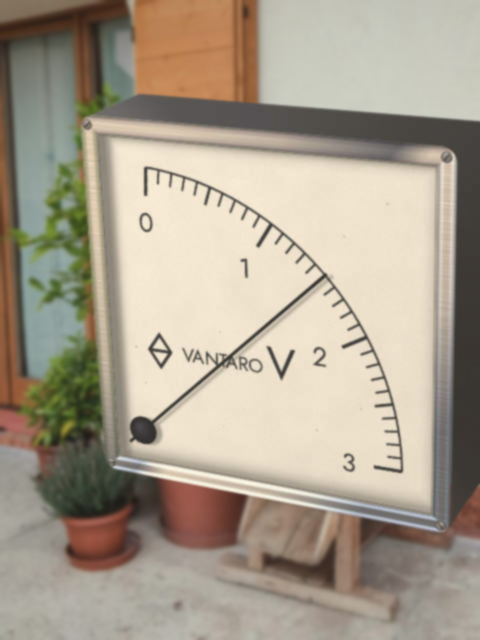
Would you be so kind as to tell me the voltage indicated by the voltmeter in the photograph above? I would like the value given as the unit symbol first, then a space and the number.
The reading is V 1.5
